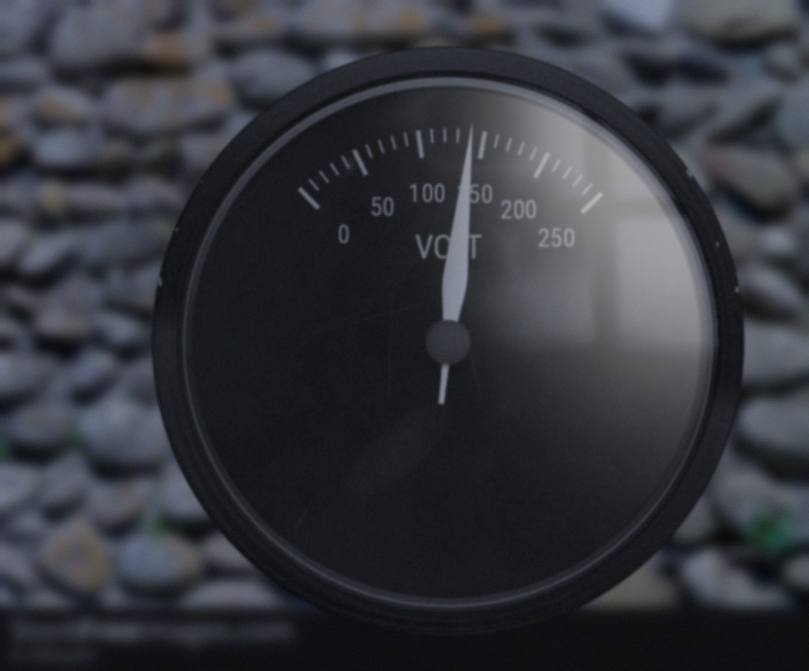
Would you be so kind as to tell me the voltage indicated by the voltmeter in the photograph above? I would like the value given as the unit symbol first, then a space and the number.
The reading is V 140
